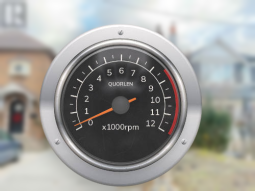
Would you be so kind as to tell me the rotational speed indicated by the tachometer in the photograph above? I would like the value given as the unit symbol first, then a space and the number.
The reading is rpm 250
